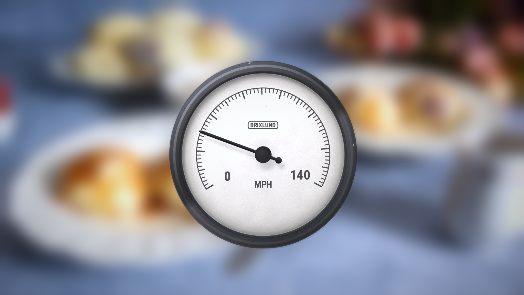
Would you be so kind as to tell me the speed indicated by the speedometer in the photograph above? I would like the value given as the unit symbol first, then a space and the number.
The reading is mph 30
